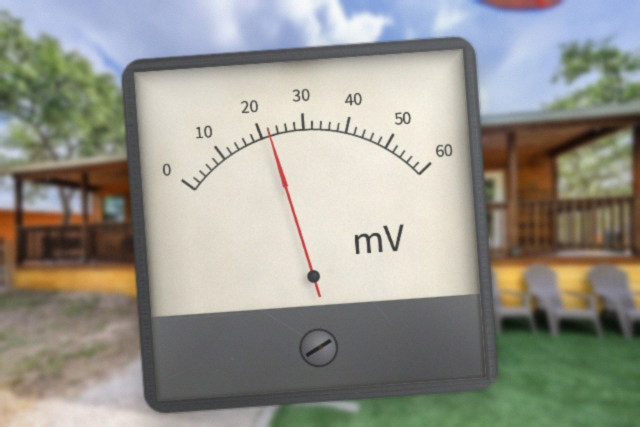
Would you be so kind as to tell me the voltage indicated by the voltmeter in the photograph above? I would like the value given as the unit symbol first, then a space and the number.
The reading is mV 22
